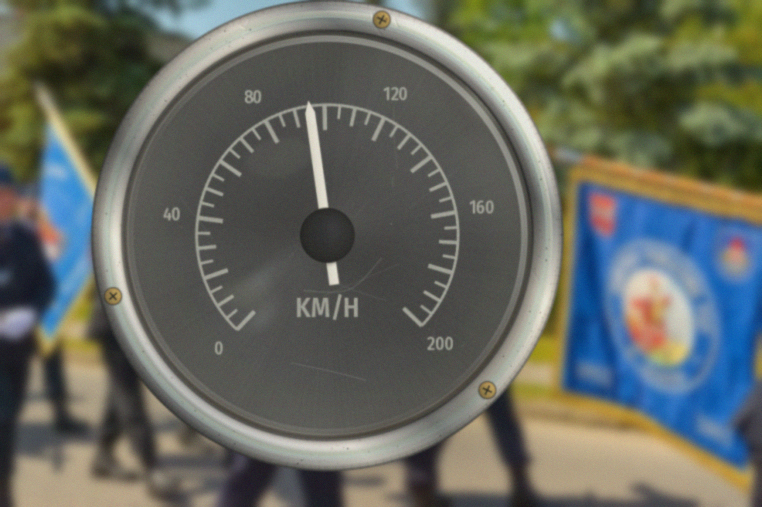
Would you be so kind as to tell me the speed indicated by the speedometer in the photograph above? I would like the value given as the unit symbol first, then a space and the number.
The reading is km/h 95
